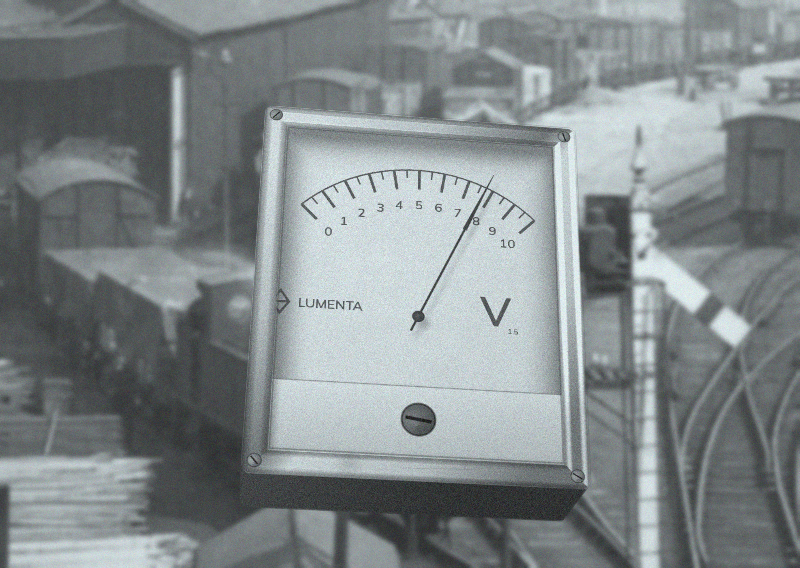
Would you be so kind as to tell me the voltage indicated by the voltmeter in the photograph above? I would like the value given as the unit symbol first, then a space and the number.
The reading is V 7.75
